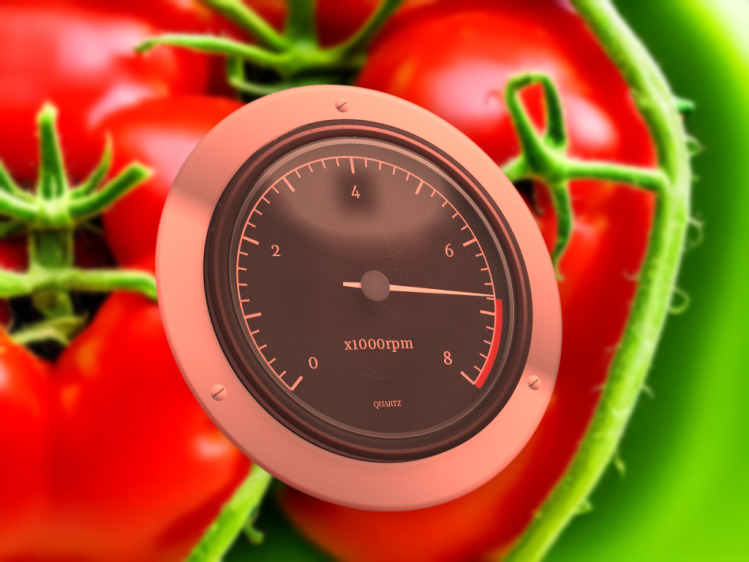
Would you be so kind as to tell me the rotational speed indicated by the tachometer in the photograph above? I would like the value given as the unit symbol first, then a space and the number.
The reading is rpm 6800
